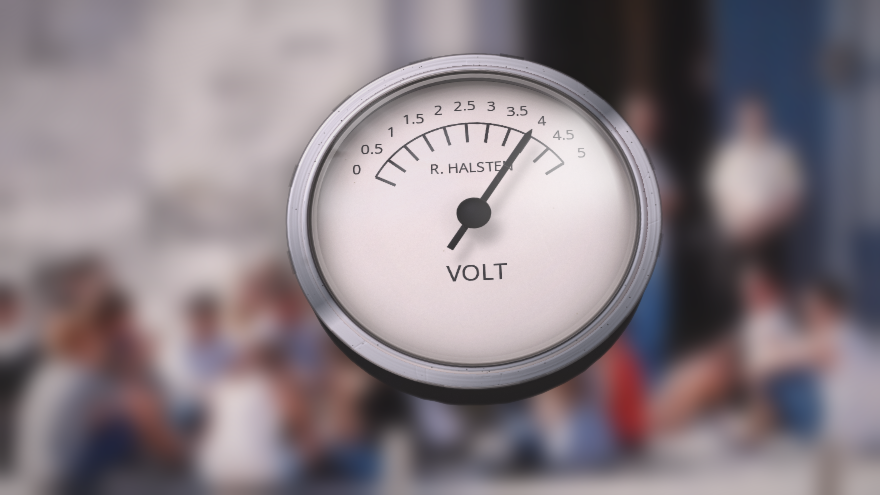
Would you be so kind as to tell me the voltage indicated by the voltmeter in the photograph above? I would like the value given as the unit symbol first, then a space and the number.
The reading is V 4
